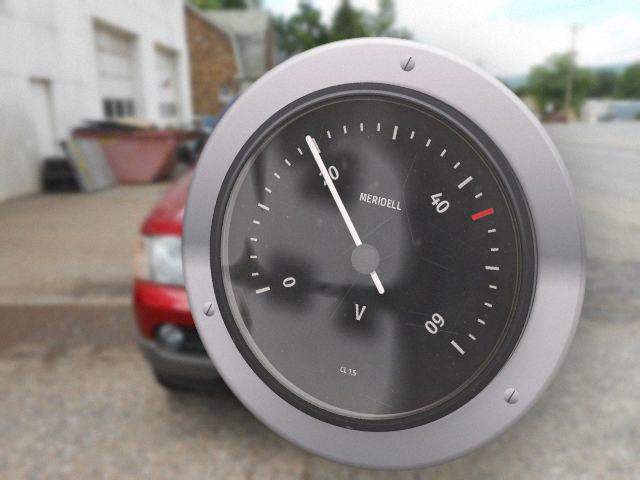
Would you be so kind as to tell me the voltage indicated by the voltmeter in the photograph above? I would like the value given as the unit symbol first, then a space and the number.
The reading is V 20
